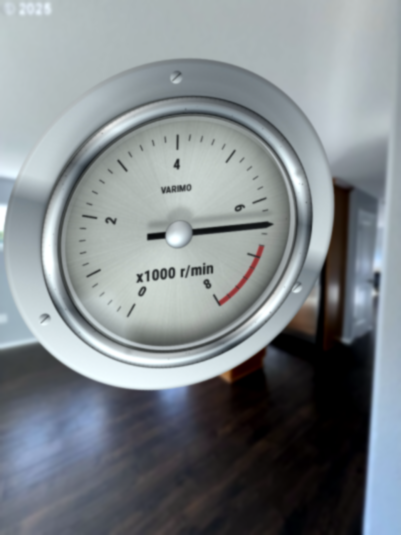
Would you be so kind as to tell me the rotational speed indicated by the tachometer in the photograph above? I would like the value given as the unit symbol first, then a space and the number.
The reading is rpm 6400
